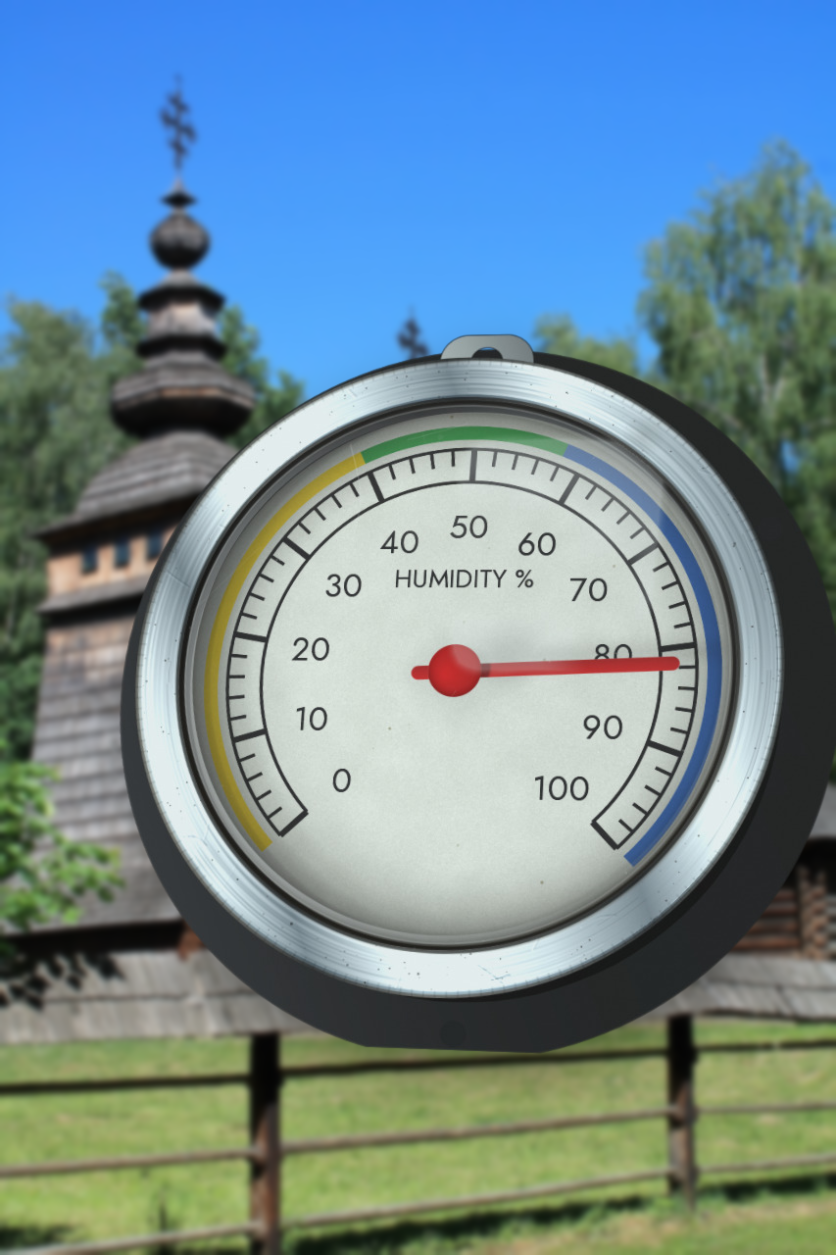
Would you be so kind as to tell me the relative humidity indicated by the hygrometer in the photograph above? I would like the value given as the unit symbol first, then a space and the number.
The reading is % 82
